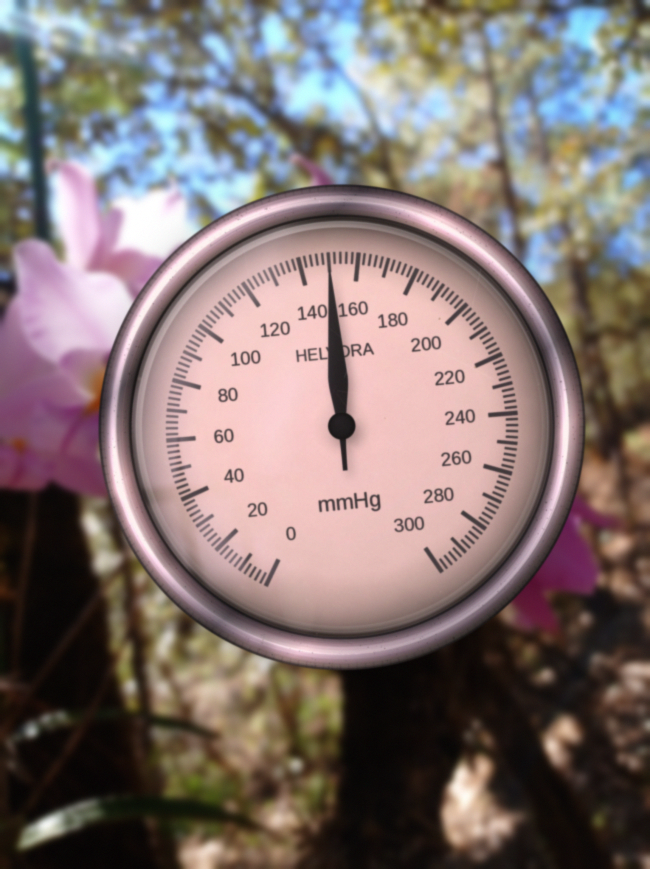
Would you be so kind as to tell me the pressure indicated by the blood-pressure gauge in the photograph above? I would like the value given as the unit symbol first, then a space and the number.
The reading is mmHg 150
